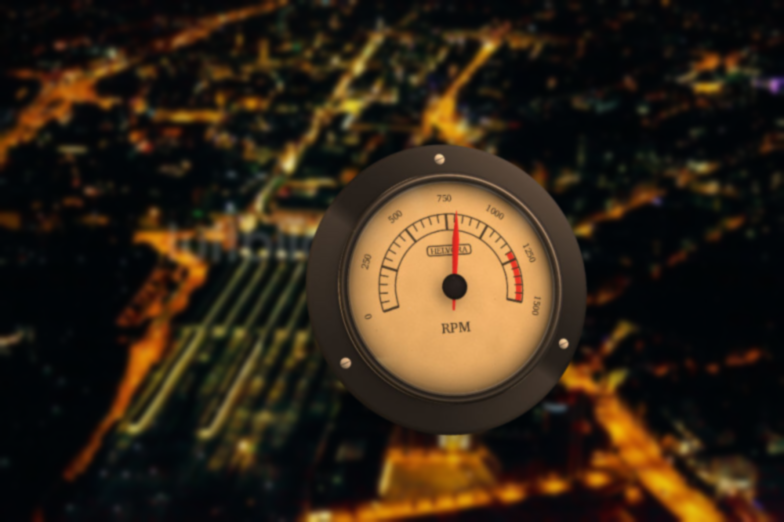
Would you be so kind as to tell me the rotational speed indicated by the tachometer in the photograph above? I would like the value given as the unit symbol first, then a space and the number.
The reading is rpm 800
